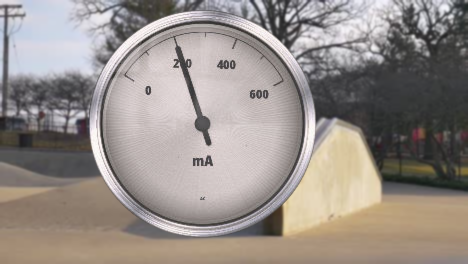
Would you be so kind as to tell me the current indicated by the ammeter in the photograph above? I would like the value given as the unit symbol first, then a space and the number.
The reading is mA 200
